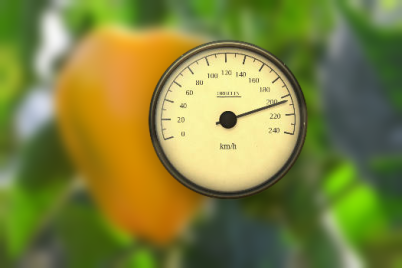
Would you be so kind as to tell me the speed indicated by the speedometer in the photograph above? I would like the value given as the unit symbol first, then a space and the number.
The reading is km/h 205
